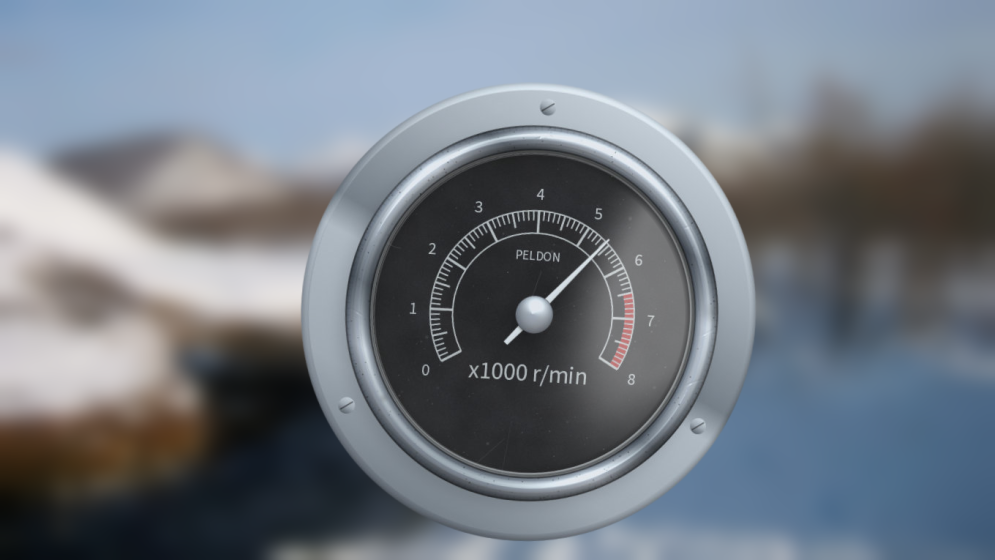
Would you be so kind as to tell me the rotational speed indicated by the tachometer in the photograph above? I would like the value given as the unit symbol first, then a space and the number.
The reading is rpm 5400
